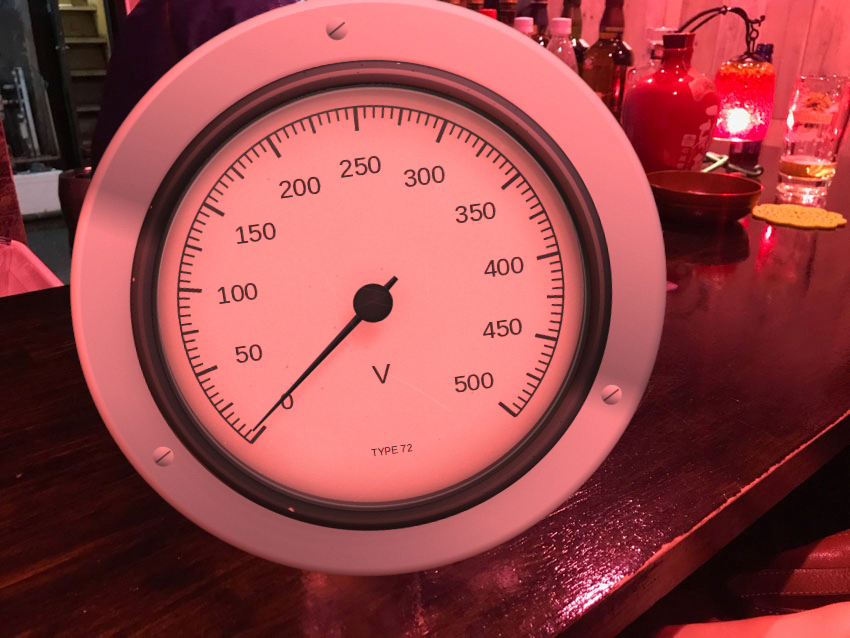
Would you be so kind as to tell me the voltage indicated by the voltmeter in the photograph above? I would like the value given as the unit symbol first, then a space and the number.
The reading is V 5
